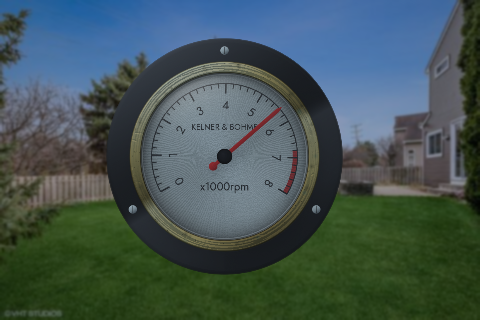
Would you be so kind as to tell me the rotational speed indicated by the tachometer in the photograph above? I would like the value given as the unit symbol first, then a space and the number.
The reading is rpm 5600
